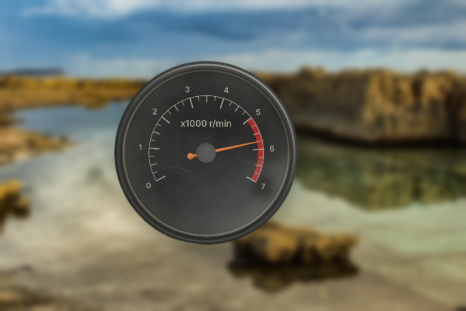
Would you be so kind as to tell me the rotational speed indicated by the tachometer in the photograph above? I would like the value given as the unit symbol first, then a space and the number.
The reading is rpm 5750
